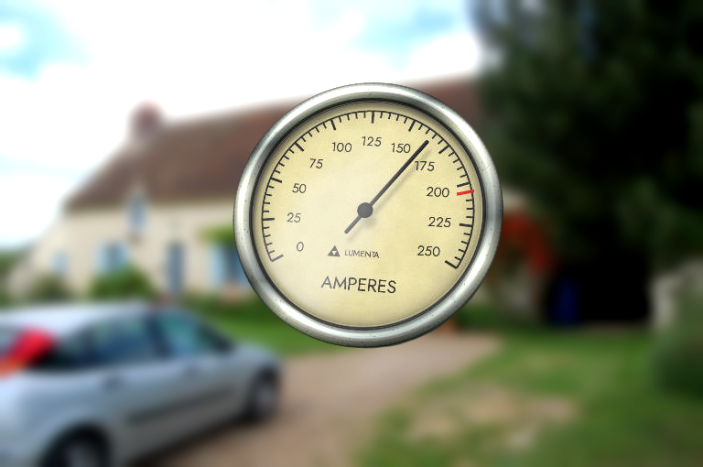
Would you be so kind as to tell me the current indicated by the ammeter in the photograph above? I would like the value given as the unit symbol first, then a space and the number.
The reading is A 165
